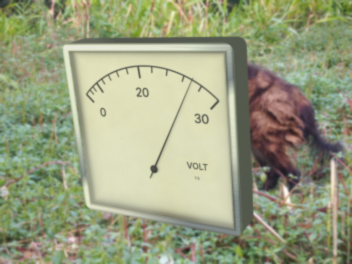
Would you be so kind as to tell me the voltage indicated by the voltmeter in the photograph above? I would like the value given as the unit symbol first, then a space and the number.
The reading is V 27
